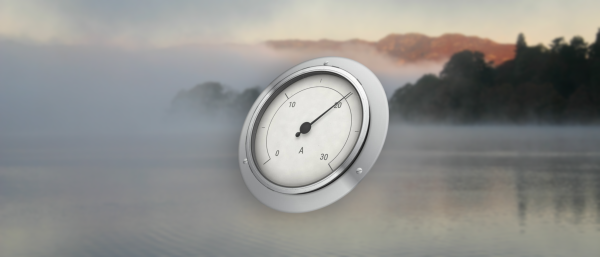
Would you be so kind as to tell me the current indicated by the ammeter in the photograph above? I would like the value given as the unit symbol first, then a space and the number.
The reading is A 20
